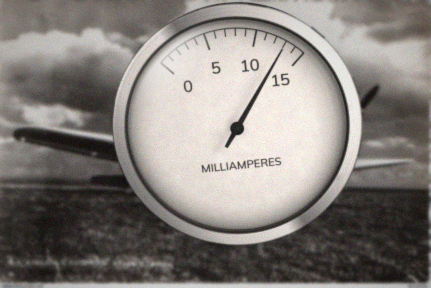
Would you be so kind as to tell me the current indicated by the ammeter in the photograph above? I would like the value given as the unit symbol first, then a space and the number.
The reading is mA 13
